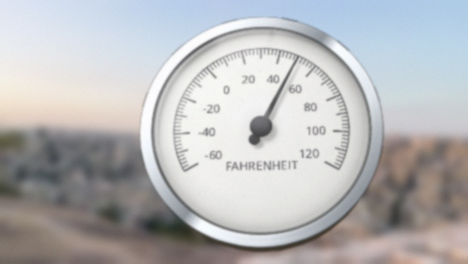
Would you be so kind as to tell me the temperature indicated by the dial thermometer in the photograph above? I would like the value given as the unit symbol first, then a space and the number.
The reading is °F 50
